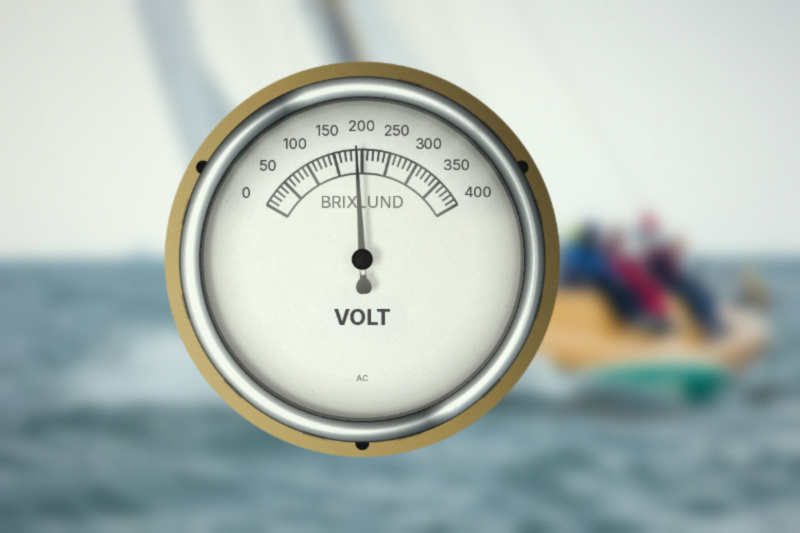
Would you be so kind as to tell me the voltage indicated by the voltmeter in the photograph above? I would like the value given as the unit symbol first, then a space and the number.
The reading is V 190
